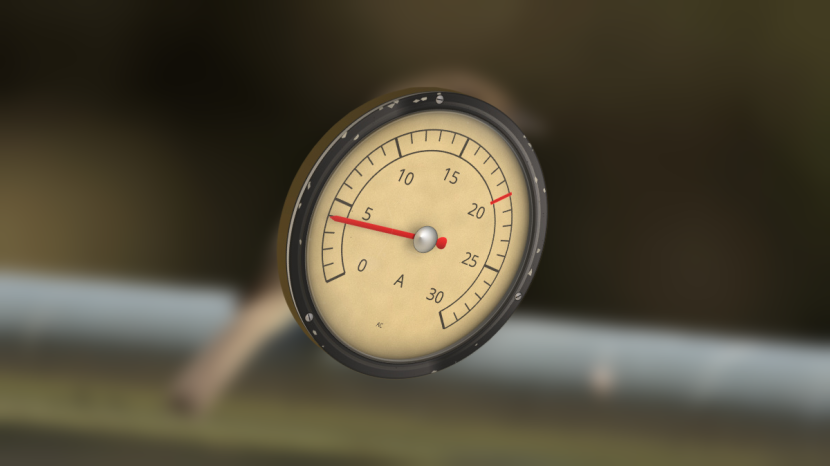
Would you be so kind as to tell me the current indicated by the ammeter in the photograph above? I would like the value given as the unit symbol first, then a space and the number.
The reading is A 4
